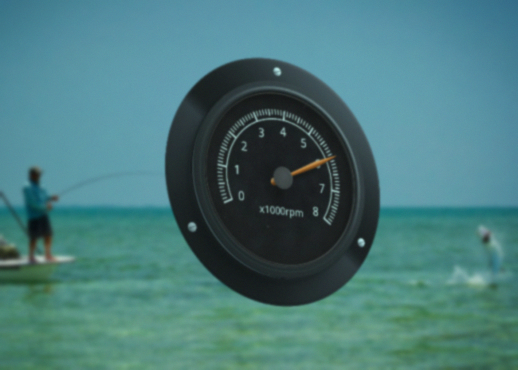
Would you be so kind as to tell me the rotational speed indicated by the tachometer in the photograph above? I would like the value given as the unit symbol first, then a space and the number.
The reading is rpm 6000
